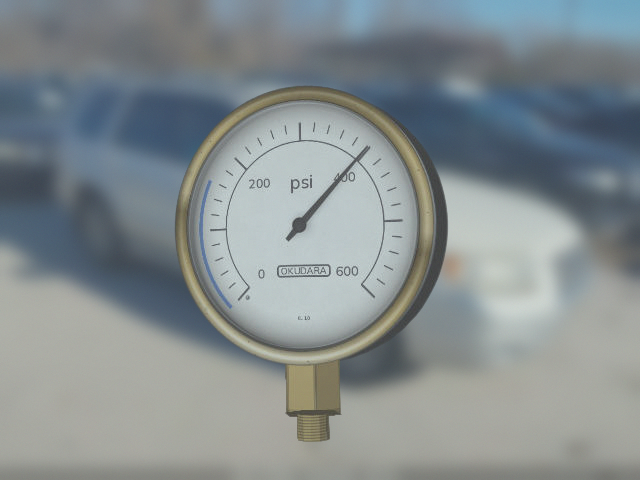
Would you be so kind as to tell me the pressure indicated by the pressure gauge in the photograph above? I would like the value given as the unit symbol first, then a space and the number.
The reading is psi 400
